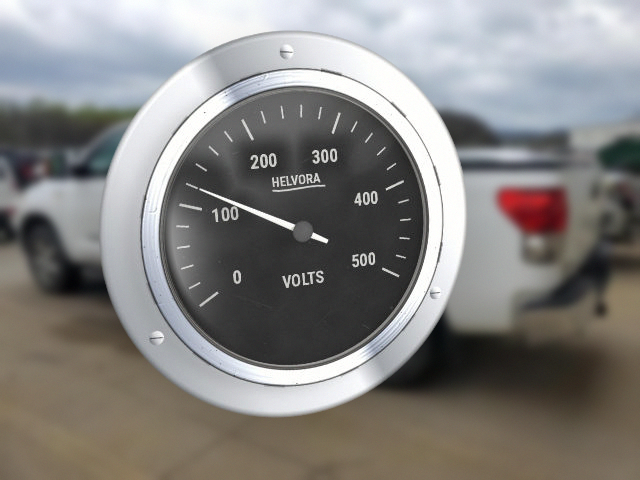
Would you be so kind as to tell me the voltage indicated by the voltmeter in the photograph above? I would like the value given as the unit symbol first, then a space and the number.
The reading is V 120
